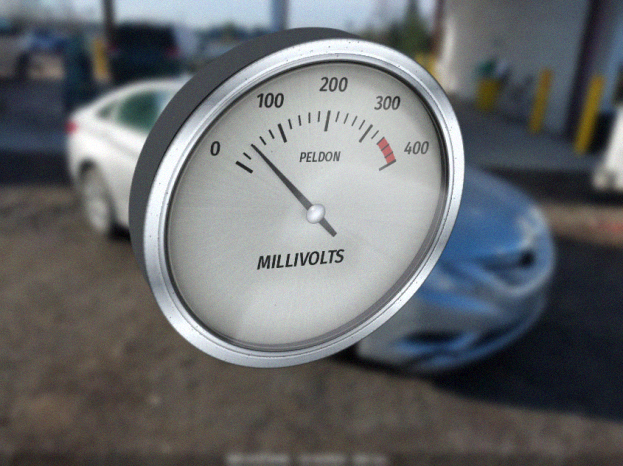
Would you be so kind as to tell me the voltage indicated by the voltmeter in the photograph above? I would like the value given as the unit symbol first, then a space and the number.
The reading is mV 40
